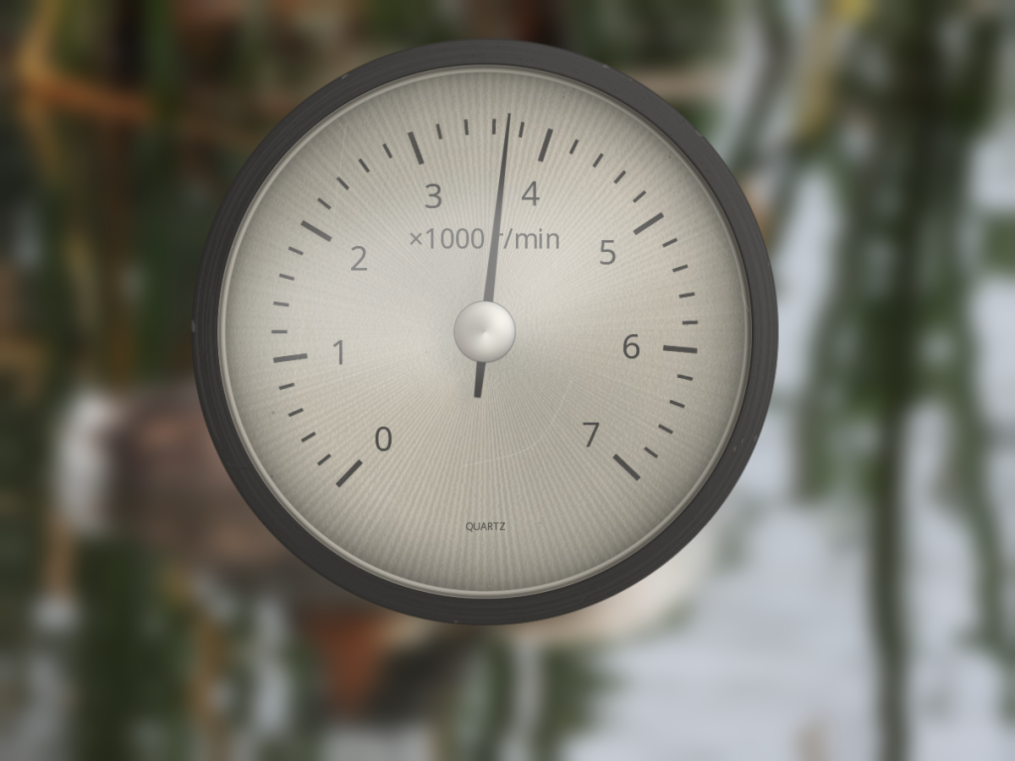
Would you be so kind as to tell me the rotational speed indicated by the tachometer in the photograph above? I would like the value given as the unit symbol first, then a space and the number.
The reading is rpm 3700
